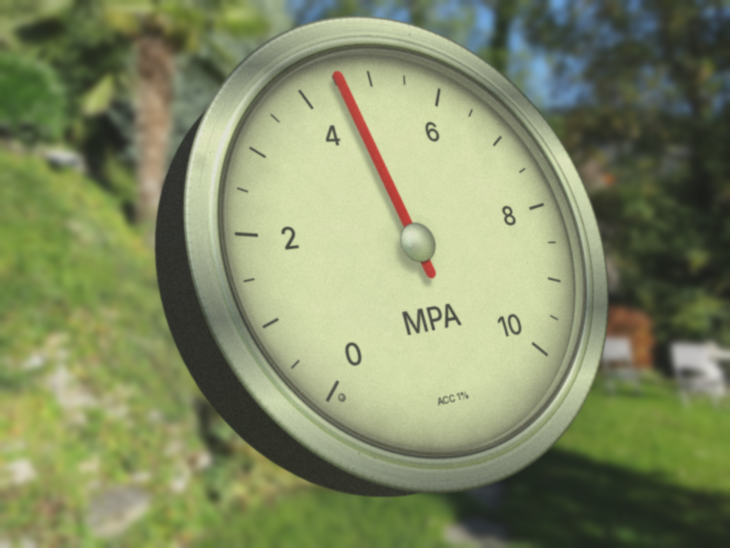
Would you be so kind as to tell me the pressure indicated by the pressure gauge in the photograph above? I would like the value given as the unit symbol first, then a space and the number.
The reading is MPa 4.5
